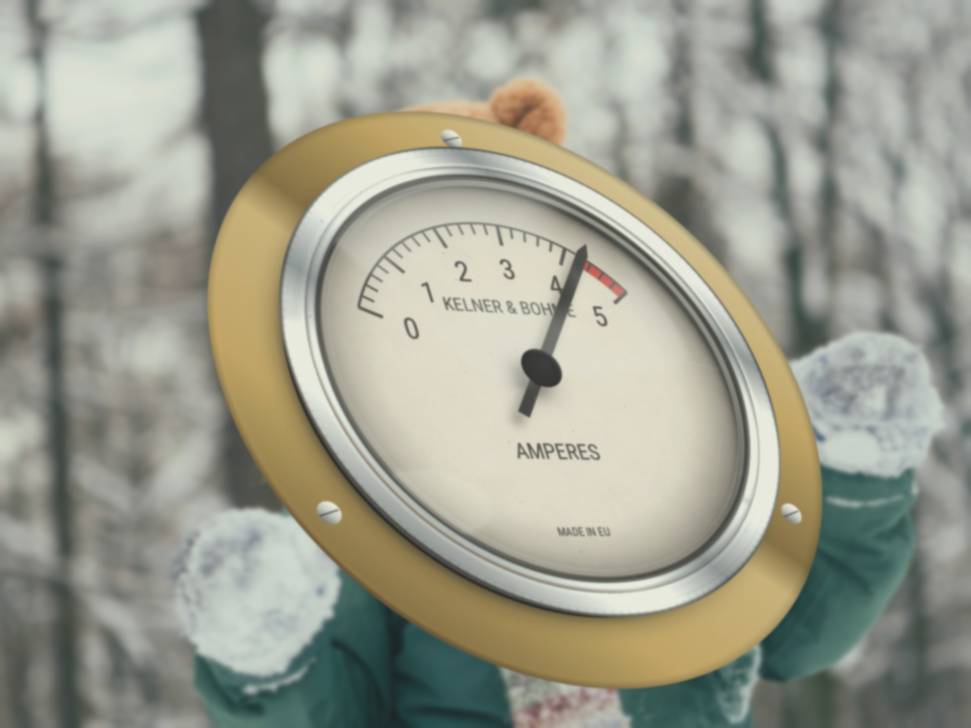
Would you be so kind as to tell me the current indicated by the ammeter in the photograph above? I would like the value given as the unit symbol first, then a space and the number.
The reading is A 4.2
